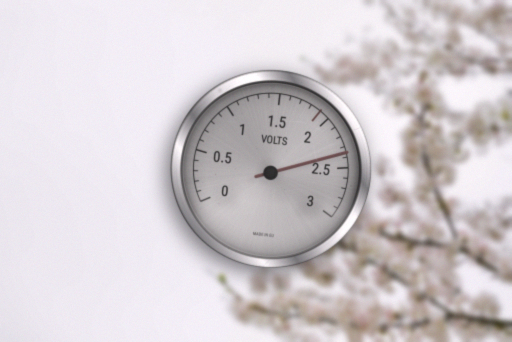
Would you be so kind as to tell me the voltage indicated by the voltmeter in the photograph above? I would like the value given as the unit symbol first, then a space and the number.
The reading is V 2.35
